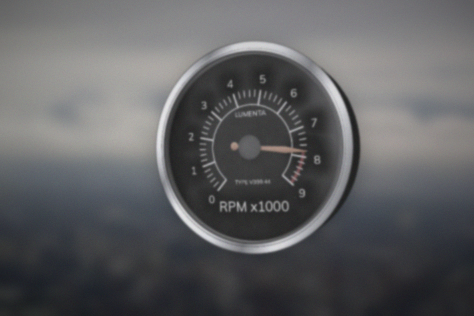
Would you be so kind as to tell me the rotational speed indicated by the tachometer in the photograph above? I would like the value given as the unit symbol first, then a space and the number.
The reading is rpm 7800
